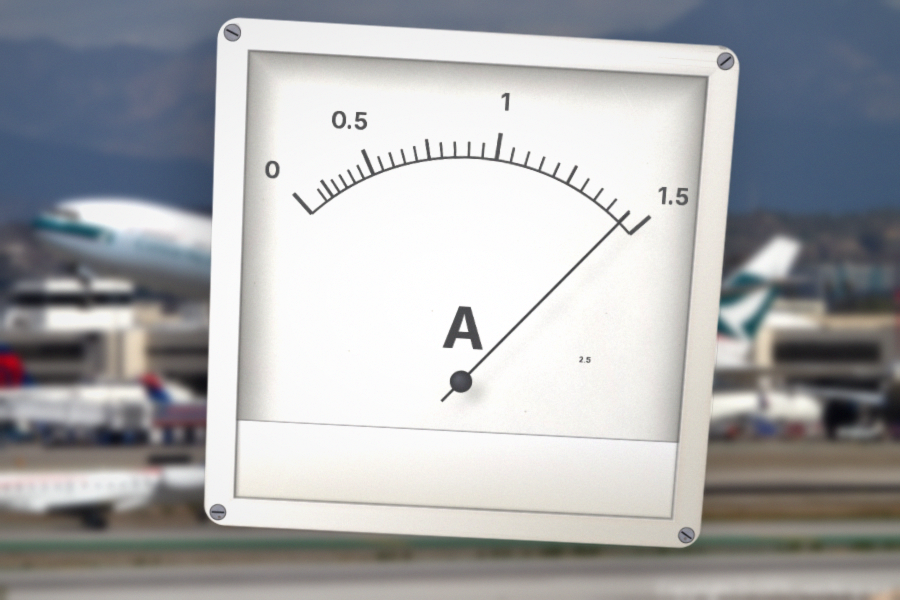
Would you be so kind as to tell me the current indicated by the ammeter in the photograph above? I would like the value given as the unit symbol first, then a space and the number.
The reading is A 1.45
